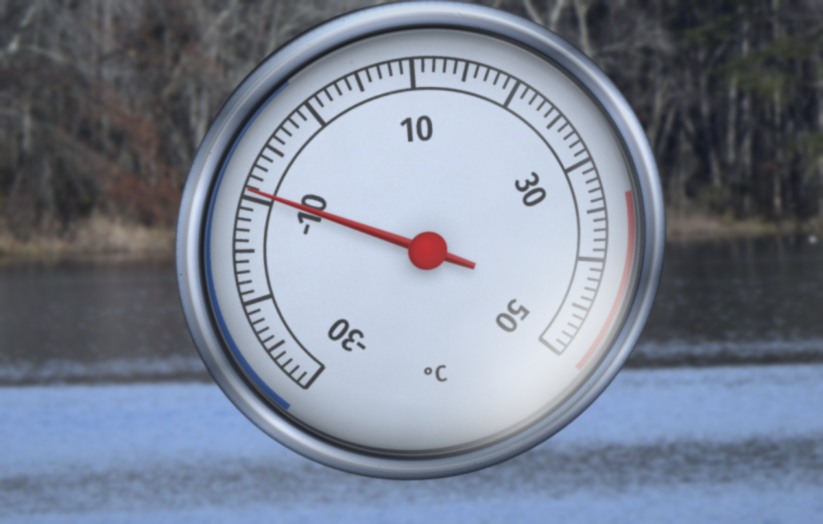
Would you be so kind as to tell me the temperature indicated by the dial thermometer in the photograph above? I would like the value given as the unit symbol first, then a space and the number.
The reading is °C -9
